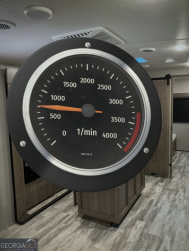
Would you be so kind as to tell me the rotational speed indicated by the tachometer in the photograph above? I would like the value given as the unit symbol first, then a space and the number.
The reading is rpm 700
